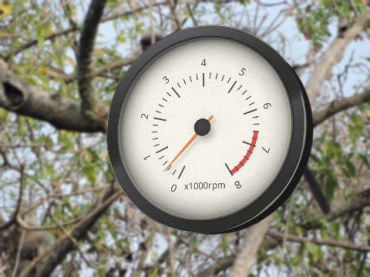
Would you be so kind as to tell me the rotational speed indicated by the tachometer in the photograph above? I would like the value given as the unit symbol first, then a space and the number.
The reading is rpm 400
